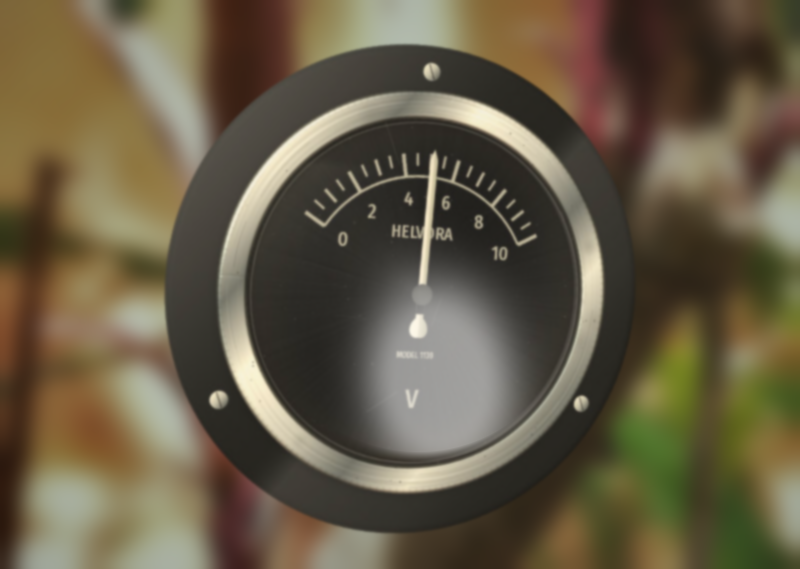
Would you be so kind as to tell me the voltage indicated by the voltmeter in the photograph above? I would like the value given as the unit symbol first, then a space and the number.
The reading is V 5
